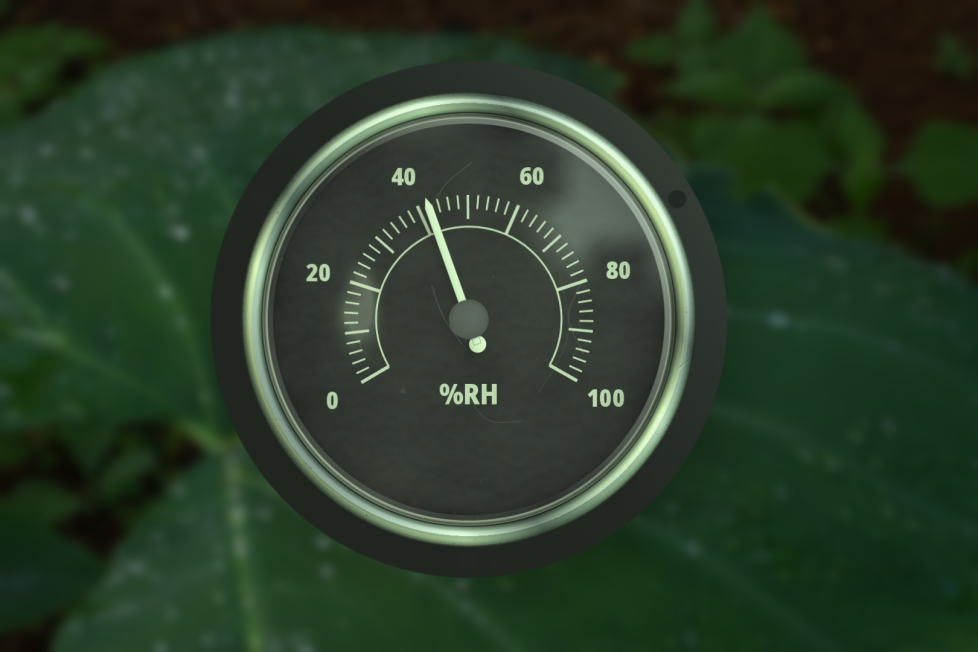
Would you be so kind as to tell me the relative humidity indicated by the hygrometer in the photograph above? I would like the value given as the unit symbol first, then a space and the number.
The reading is % 42
